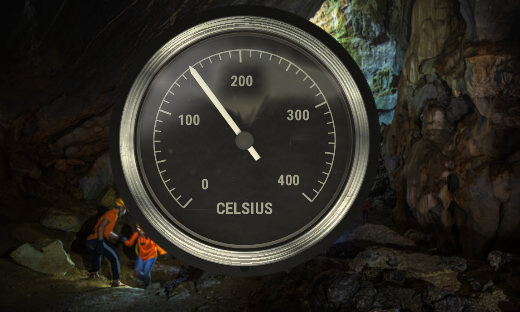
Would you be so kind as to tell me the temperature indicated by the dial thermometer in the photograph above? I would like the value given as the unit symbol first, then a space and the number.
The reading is °C 150
